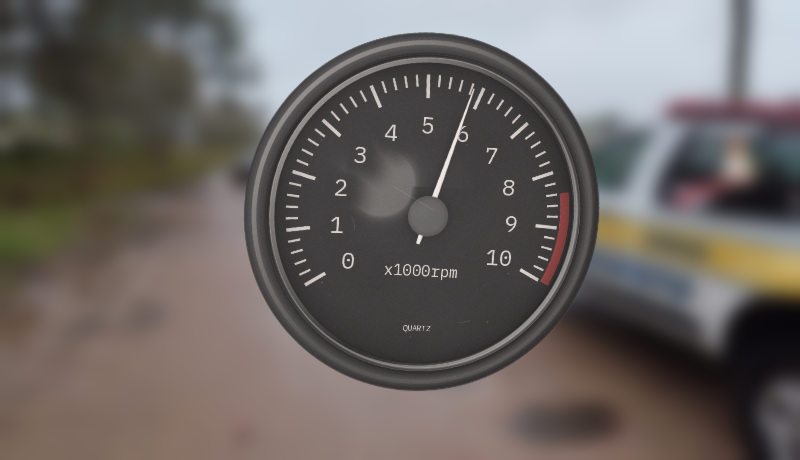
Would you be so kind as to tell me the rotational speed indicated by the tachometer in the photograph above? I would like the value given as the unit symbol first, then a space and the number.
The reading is rpm 5800
